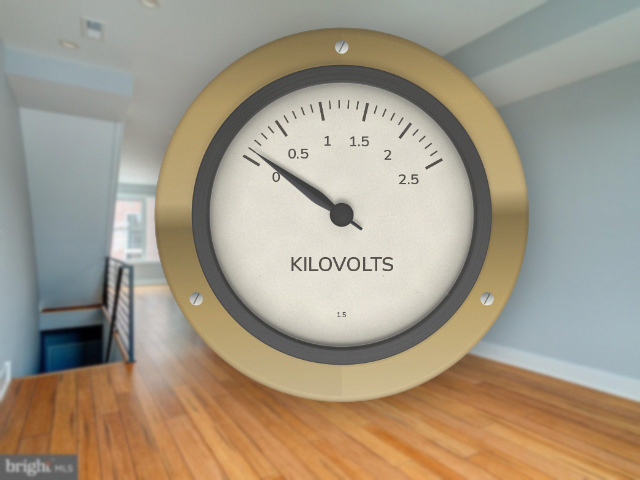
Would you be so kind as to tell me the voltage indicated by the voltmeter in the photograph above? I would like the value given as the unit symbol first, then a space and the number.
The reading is kV 0.1
